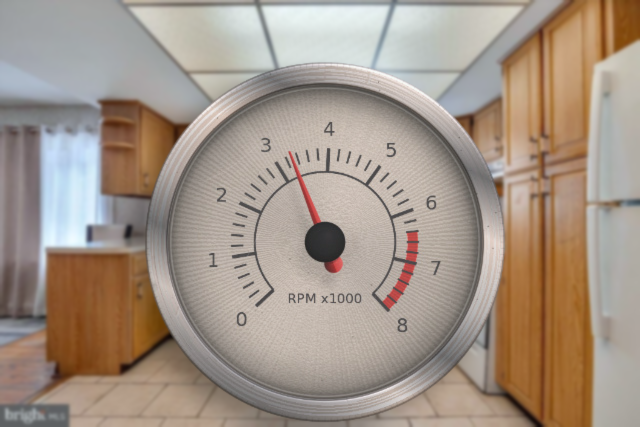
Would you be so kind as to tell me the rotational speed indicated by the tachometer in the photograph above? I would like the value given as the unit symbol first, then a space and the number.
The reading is rpm 3300
